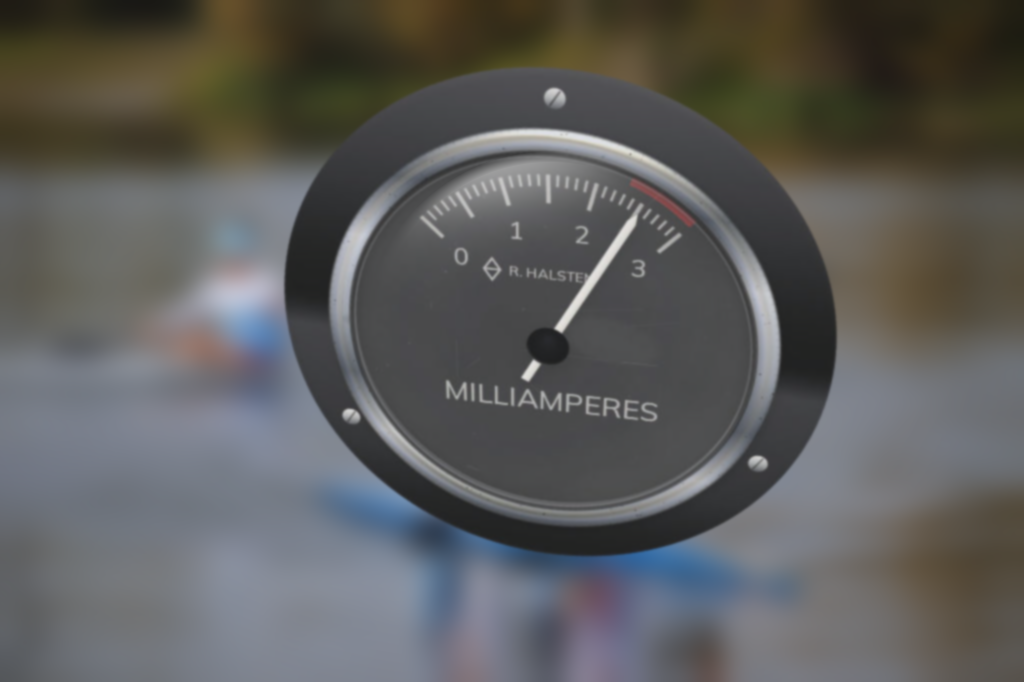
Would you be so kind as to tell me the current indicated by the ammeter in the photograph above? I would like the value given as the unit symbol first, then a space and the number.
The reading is mA 2.5
